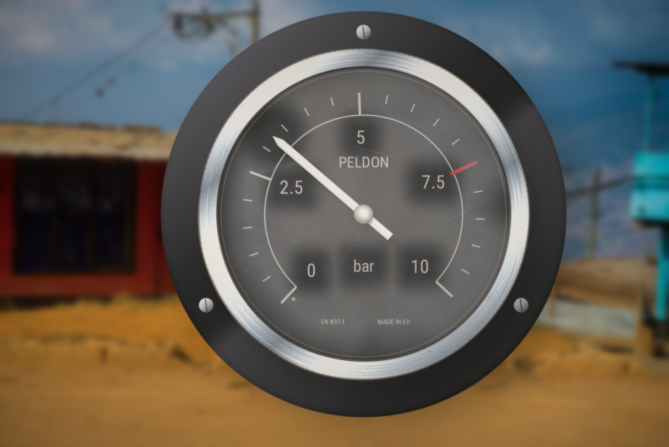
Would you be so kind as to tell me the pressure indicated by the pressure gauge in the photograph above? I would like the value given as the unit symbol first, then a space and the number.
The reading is bar 3.25
